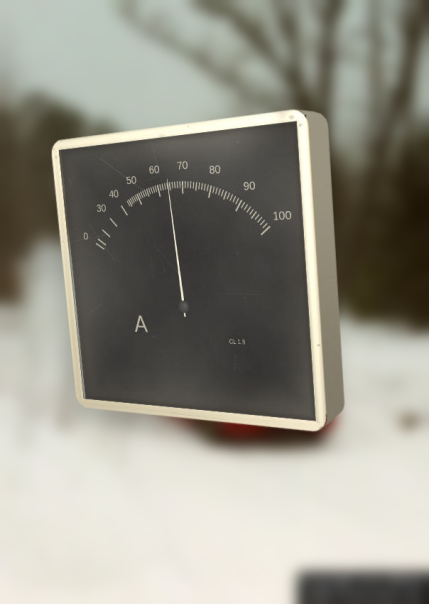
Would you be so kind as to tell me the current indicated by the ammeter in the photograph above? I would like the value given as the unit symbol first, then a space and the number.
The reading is A 65
